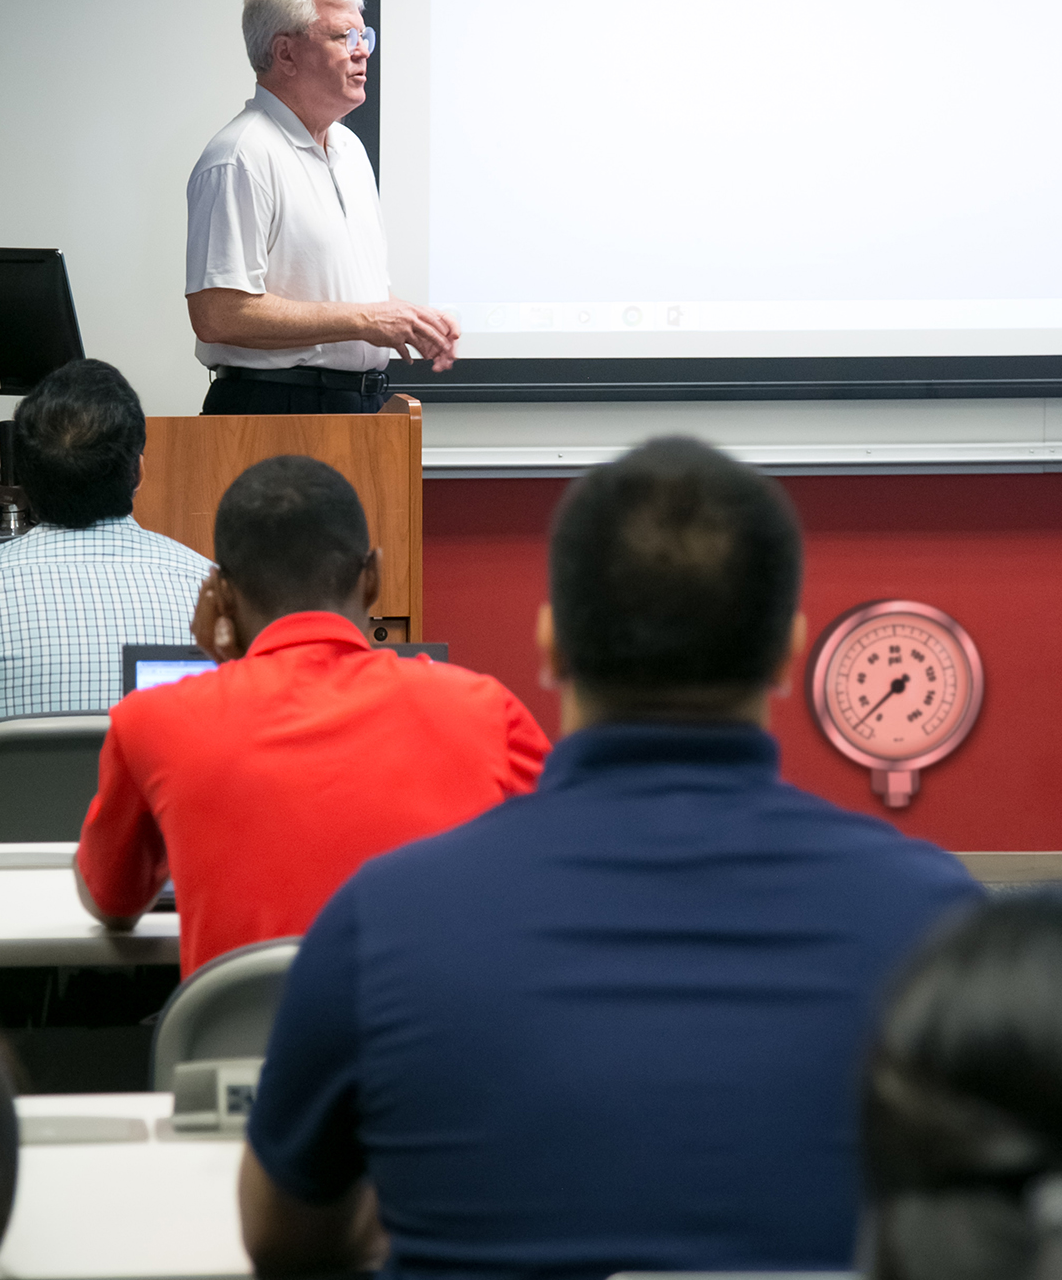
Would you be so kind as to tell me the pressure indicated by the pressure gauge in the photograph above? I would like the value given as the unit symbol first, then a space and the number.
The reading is psi 10
